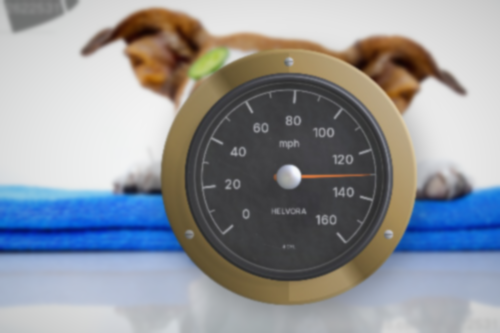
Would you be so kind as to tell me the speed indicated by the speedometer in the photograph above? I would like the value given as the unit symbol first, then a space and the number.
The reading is mph 130
